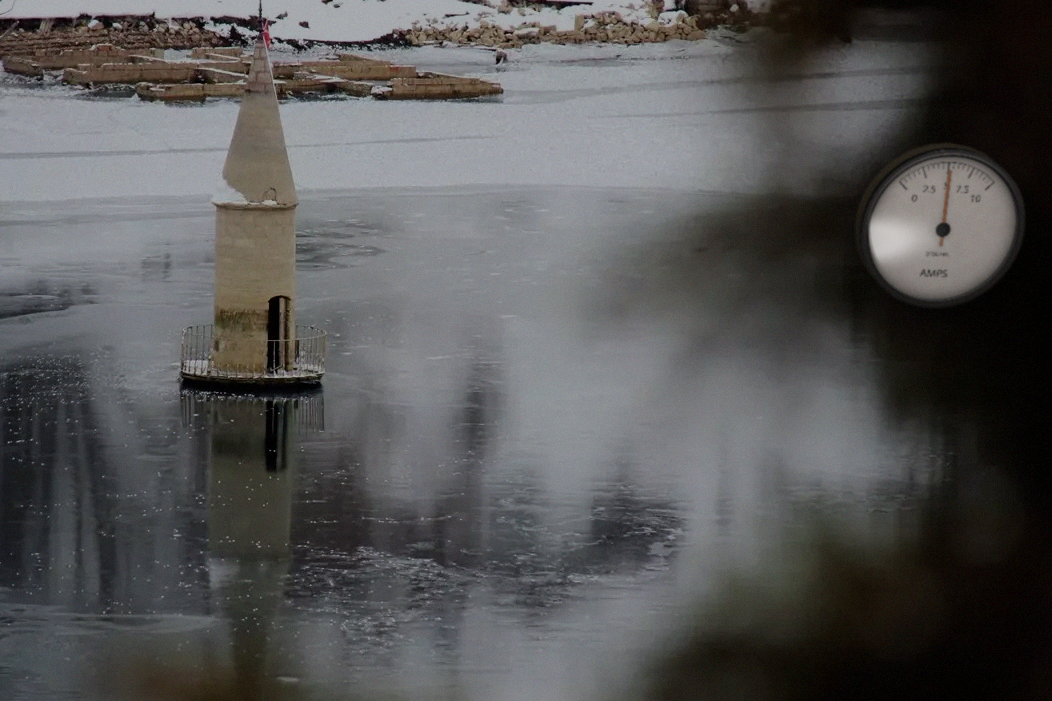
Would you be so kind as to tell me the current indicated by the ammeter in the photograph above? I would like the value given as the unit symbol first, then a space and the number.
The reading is A 5
